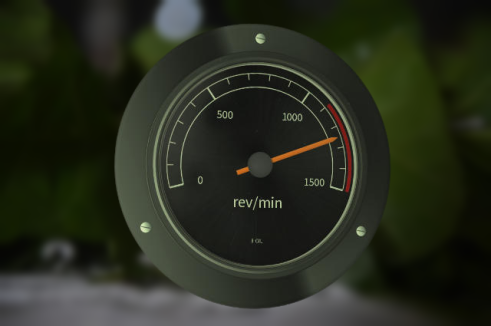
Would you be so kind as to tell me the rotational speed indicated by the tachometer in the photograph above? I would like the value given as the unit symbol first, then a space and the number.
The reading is rpm 1250
